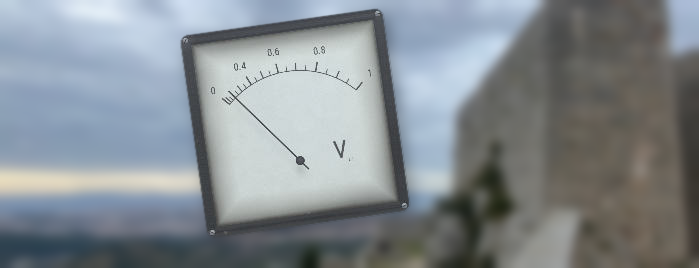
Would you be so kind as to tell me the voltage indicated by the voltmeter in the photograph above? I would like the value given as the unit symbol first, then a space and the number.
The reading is V 0.2
